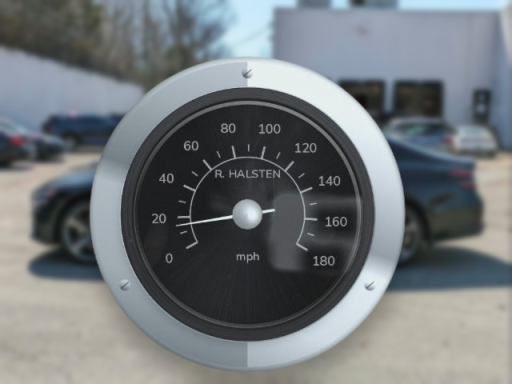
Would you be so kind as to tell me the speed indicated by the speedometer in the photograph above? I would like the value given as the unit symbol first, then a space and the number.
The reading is mph 15
